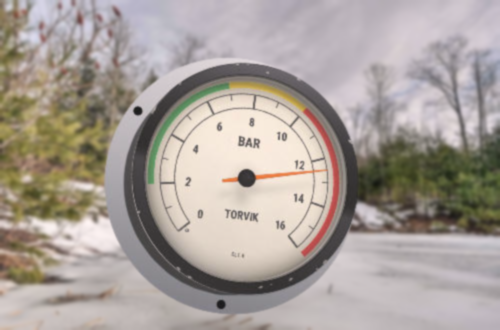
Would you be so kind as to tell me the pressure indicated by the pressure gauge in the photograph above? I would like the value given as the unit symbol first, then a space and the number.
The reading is bar 12.5
